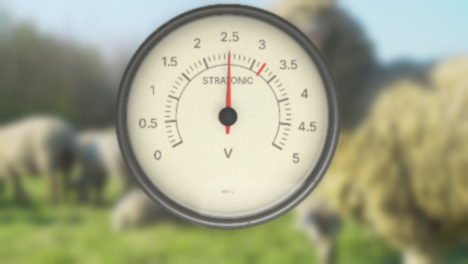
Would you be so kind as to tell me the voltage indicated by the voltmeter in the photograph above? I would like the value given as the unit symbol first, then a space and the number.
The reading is V 2.5
